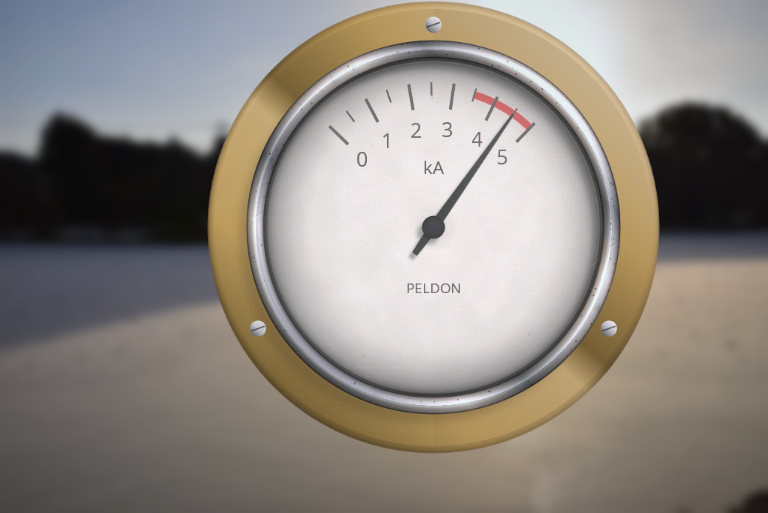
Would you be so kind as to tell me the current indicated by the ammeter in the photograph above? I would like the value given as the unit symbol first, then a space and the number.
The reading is kA 4.5
